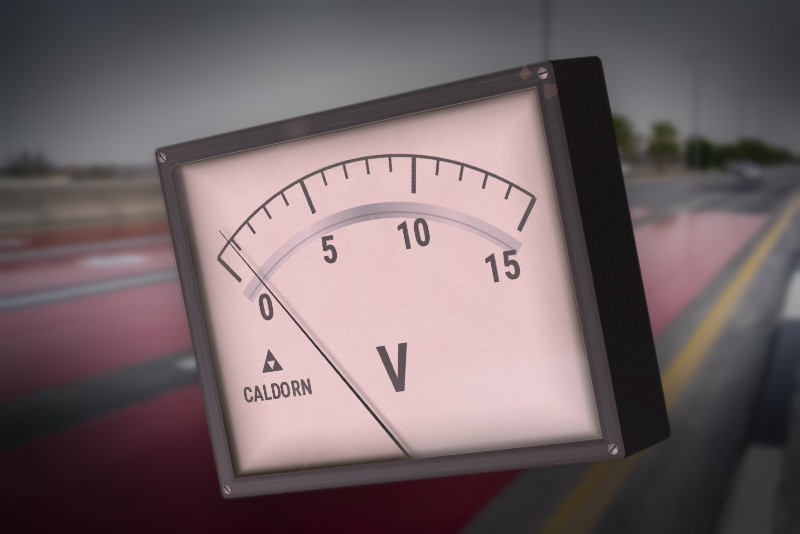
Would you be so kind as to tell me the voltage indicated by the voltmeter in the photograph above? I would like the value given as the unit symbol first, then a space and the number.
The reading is V 1
